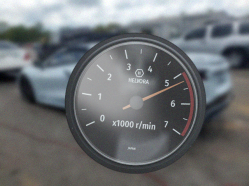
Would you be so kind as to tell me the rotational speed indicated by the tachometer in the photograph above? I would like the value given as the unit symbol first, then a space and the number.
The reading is rpm 5250
